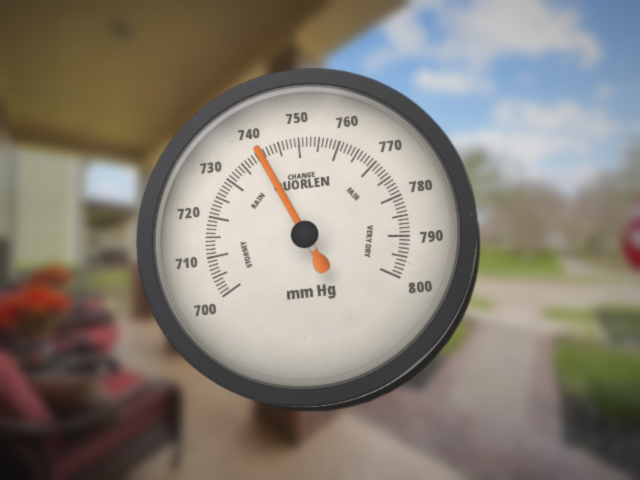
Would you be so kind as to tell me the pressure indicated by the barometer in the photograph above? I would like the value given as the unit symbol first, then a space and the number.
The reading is mmHg 740
